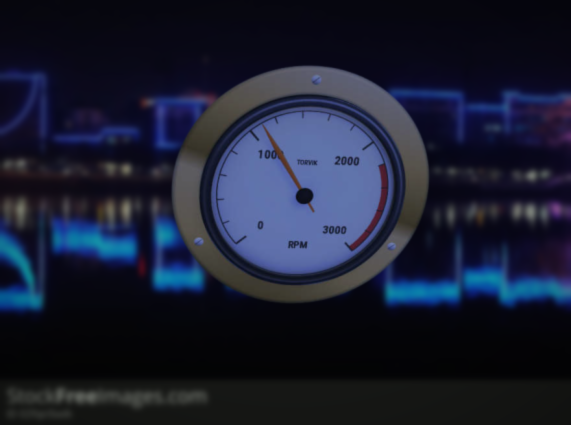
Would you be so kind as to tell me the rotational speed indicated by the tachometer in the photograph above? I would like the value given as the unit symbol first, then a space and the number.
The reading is rpm 1100
